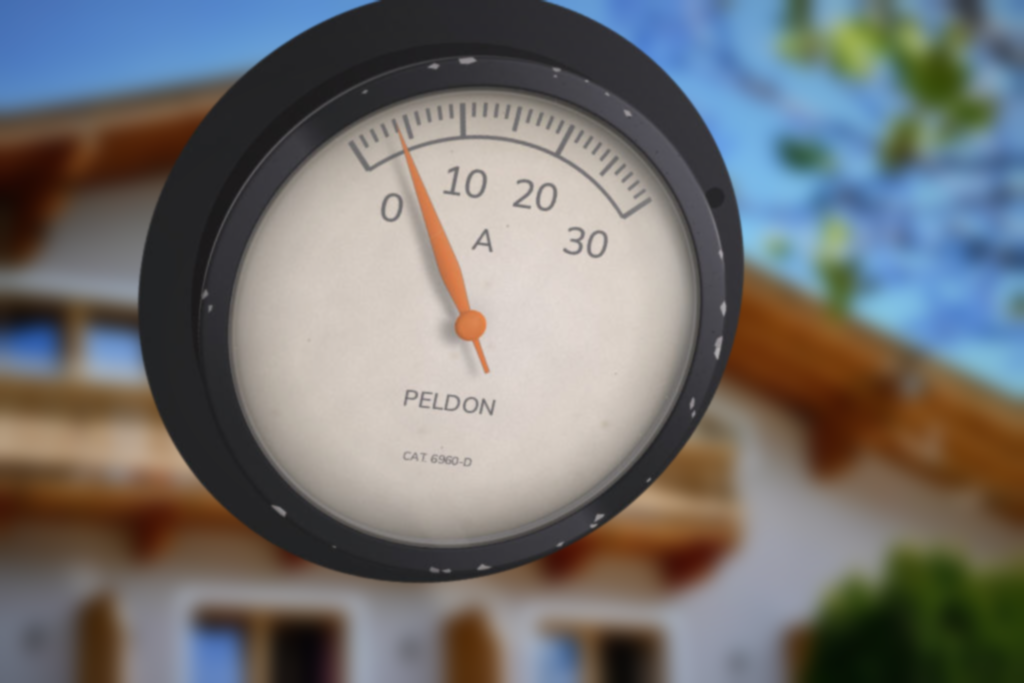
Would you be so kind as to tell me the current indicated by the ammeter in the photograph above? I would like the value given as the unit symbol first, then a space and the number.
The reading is A 4
